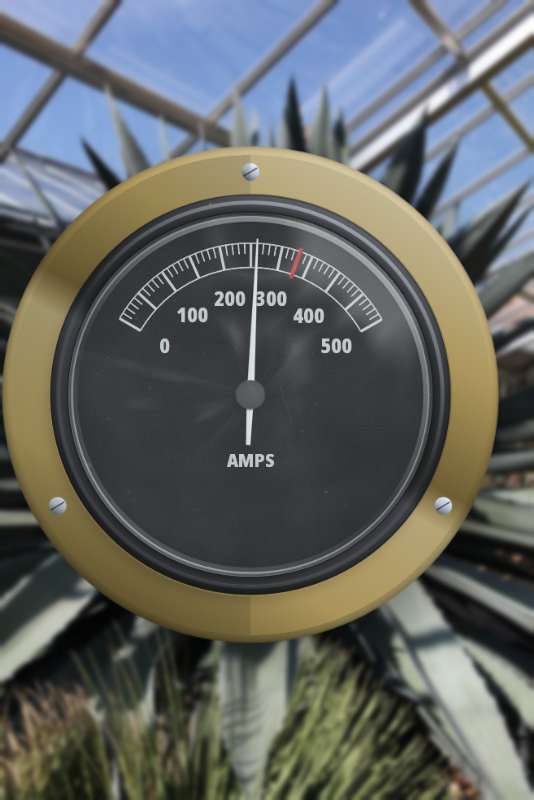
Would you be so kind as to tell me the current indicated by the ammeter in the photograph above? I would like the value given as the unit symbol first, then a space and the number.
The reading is A 260
